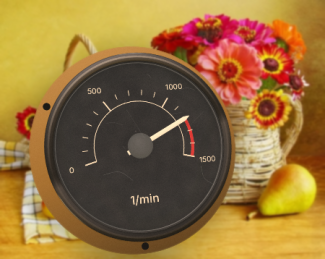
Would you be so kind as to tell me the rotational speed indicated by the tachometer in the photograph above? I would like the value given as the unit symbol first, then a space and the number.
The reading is rpm 1200
